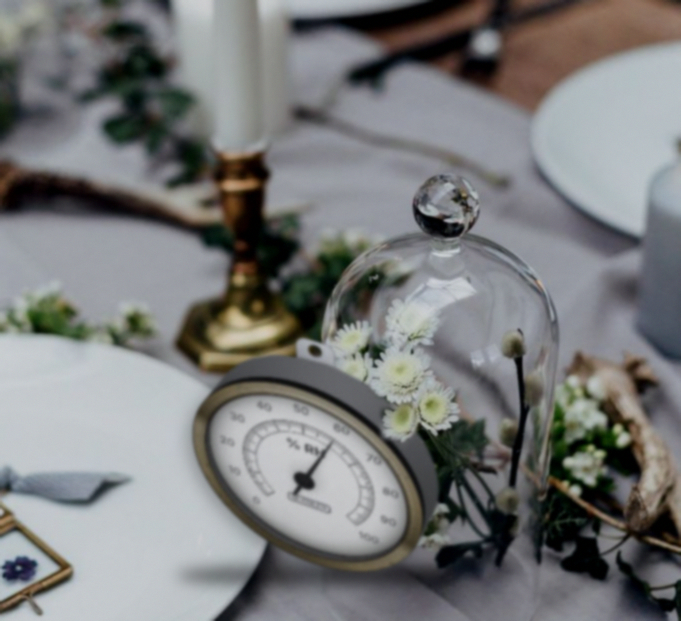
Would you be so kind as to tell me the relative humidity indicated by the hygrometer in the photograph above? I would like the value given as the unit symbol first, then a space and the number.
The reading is % 60
